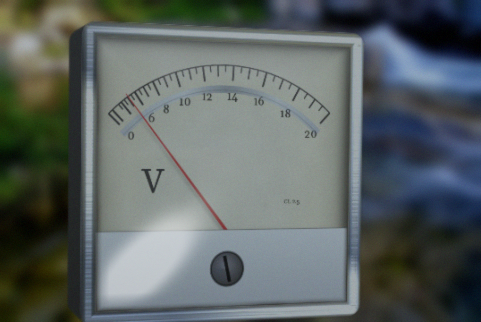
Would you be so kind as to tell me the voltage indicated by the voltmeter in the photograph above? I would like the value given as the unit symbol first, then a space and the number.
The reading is V 5
